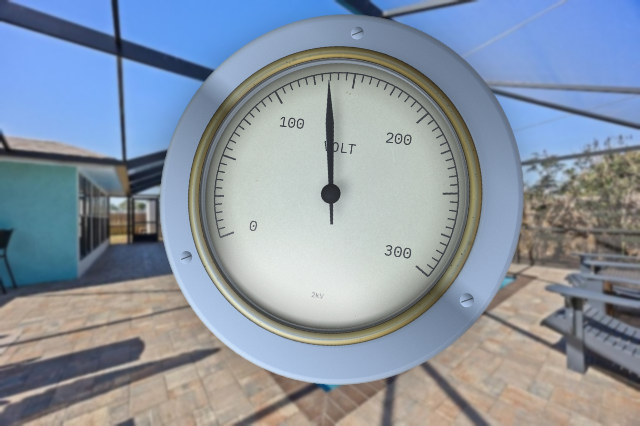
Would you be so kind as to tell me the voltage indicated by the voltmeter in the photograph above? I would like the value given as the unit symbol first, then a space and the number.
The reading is V 135
